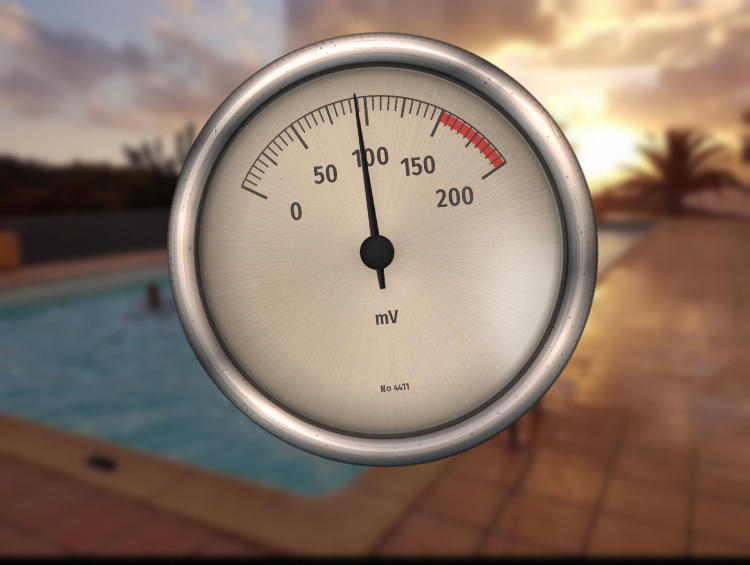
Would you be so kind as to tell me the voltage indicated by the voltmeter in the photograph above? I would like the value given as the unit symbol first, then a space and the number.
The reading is mV 95
